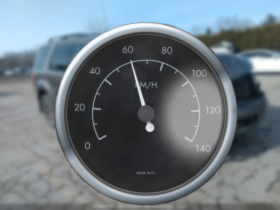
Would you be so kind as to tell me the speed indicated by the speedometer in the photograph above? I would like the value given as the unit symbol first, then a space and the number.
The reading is km/h 60
